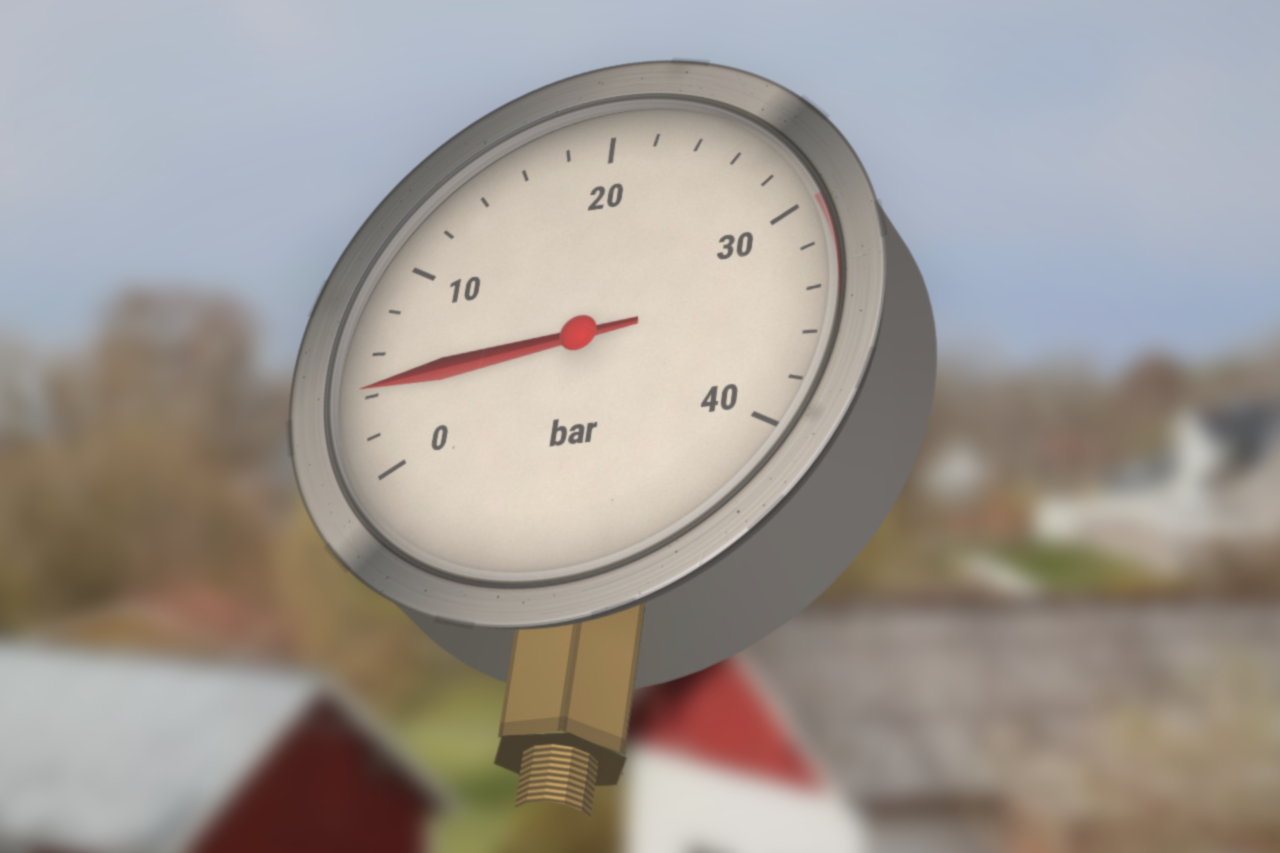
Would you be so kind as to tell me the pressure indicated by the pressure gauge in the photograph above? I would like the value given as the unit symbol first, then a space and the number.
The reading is bar 4
